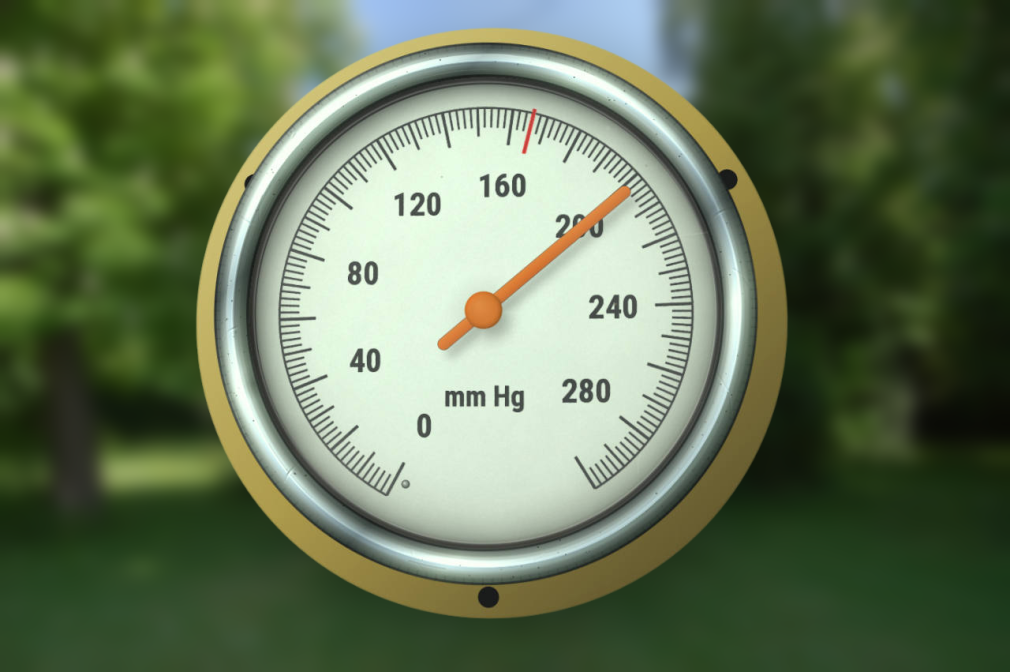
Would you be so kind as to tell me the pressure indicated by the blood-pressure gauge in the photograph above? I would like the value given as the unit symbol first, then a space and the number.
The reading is mmHg 202
